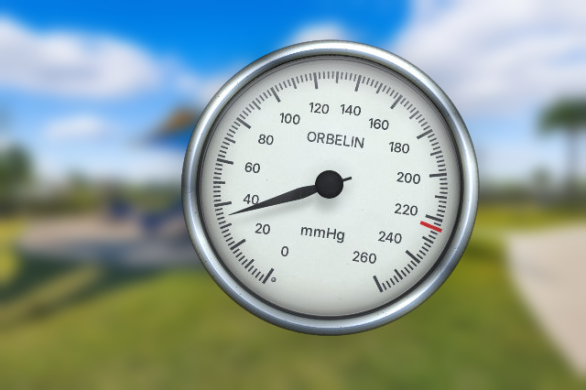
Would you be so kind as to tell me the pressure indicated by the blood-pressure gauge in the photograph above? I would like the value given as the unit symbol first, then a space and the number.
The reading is mmHg 34
